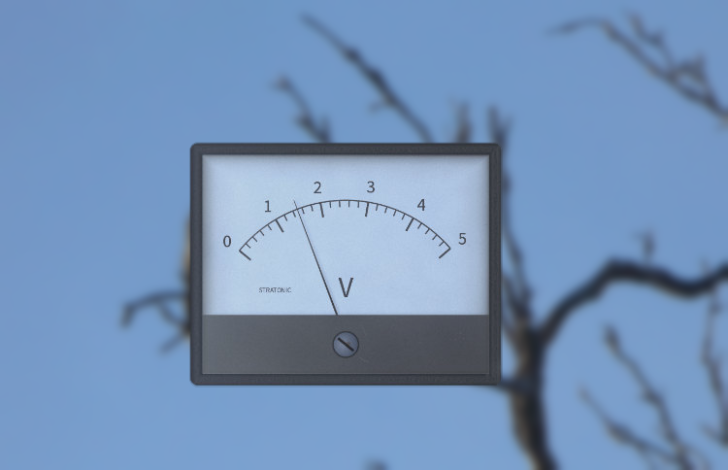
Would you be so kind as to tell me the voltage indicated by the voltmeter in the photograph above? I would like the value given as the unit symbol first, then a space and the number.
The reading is V 1.5
